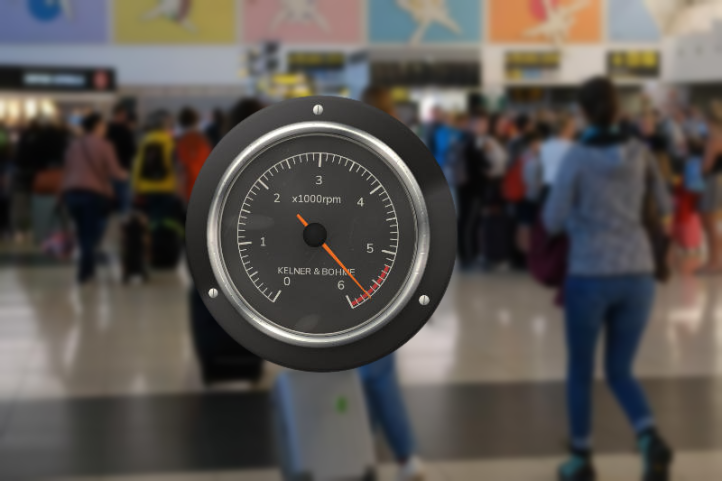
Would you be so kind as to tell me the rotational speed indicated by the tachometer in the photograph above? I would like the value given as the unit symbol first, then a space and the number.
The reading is rpm 5700
